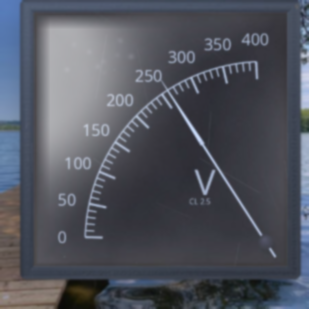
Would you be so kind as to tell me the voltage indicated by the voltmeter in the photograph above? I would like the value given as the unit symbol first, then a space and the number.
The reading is V 260
